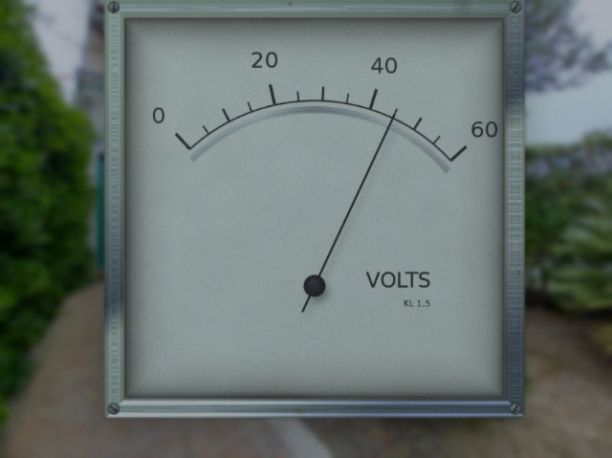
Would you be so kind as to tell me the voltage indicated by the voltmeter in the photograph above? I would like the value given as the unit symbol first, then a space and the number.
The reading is V 45
